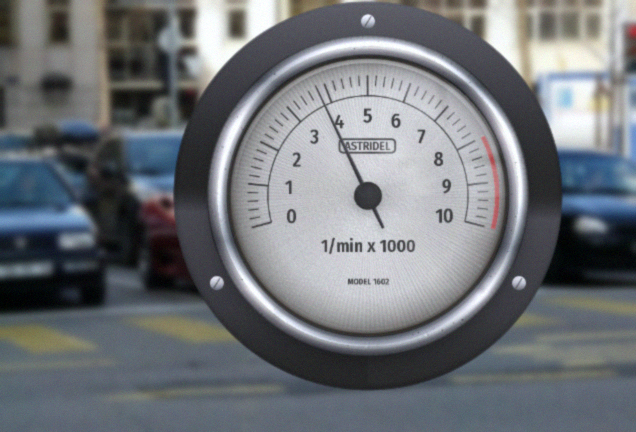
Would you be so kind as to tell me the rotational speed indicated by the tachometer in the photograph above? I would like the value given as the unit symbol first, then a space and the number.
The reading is rpm 3800
